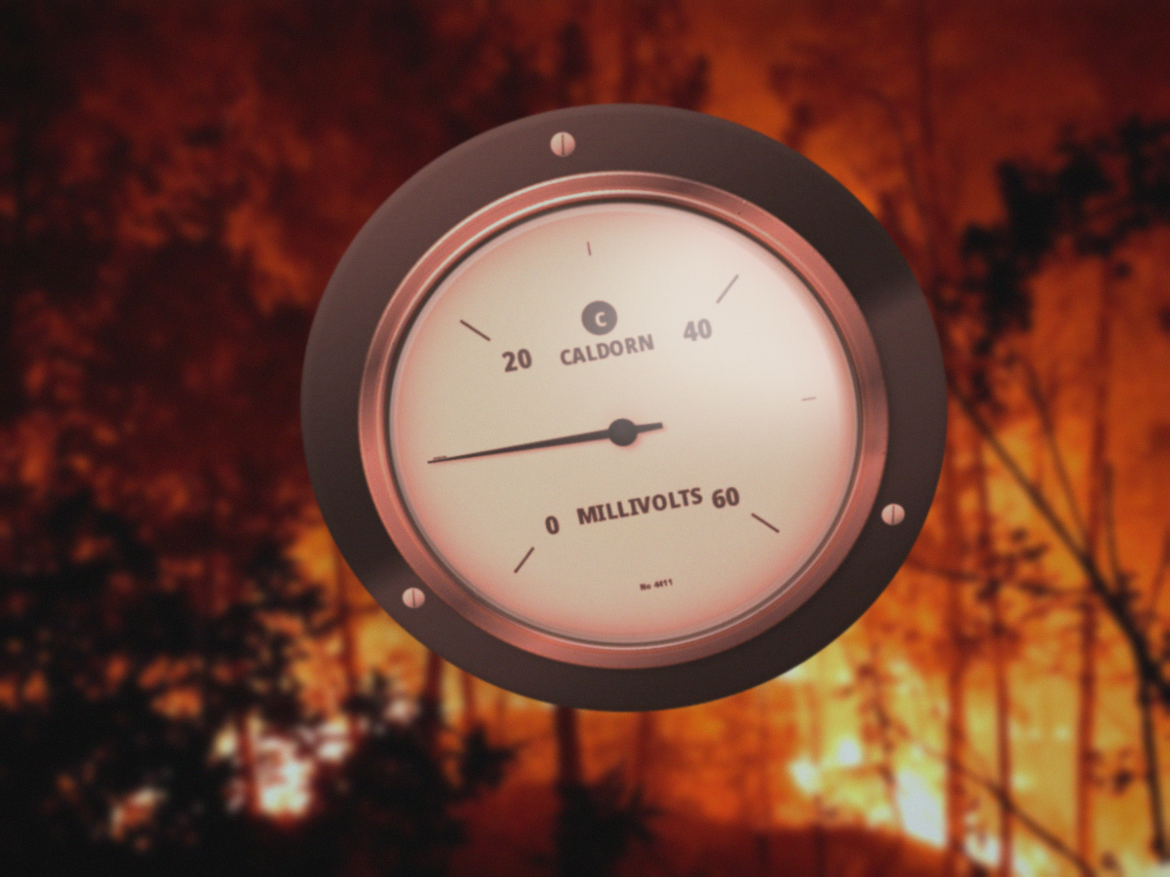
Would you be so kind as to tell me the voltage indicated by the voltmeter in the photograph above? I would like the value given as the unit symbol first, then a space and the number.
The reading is mV 10
